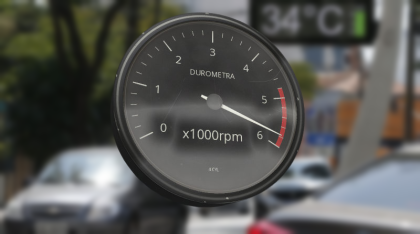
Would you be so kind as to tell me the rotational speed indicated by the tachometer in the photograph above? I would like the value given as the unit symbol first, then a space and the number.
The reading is rpm 5800
